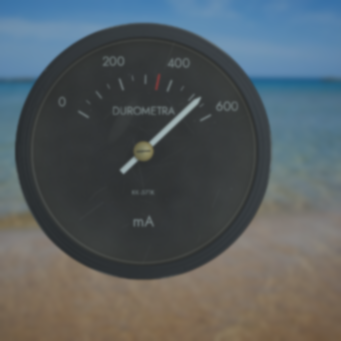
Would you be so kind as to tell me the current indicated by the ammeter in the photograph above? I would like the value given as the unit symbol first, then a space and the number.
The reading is mA 525
